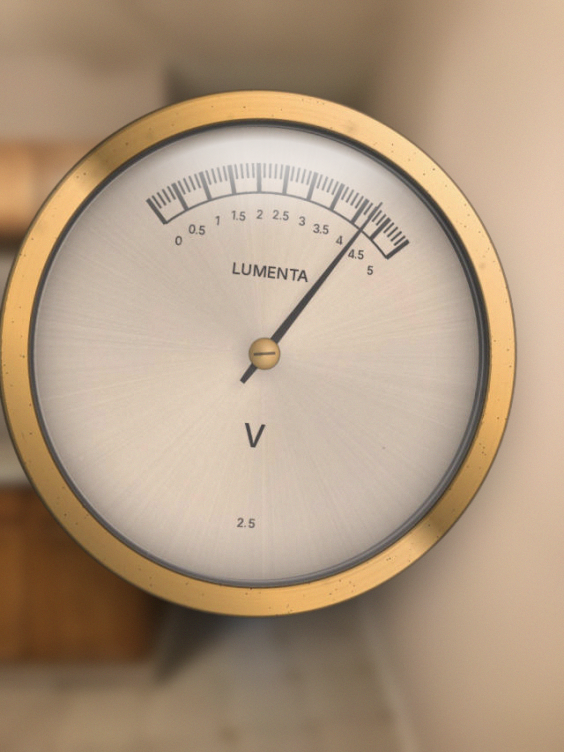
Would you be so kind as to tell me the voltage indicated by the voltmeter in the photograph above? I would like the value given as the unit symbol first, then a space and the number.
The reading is V 4.2
